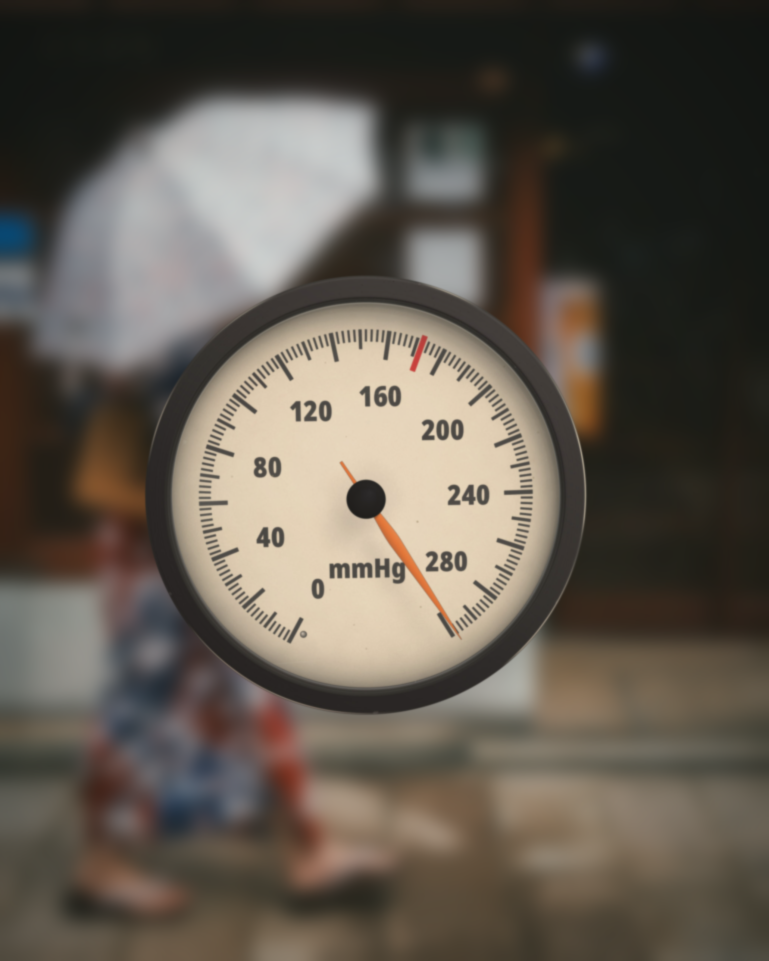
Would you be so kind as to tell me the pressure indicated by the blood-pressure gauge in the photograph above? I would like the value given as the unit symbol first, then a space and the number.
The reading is mmHg 298
